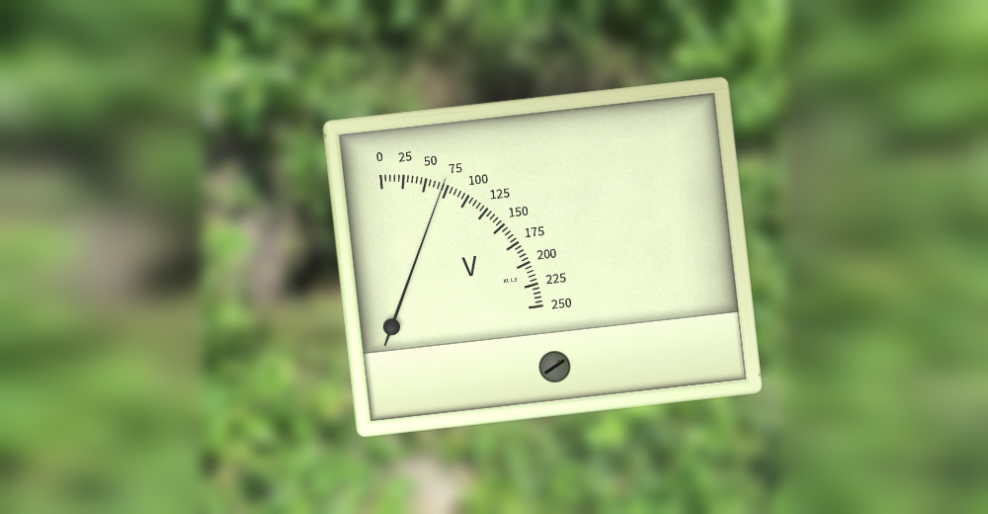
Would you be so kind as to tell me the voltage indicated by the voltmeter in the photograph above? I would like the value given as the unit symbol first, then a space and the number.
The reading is V 70
